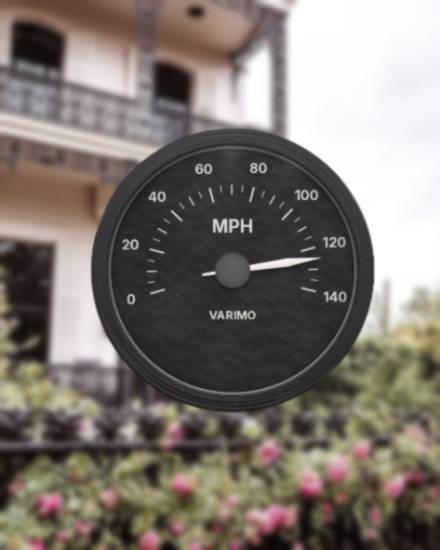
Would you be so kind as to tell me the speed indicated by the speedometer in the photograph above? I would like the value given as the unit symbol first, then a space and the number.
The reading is mph 125
